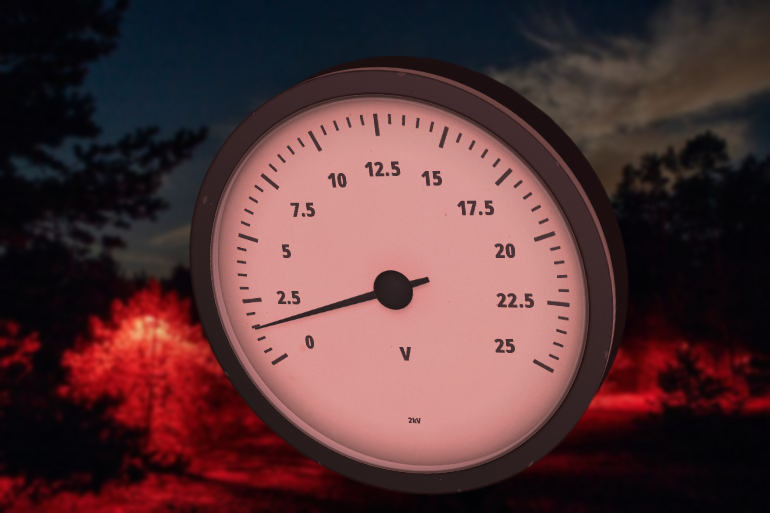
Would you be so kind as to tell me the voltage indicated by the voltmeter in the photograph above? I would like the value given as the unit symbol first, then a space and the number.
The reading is V 1.5
